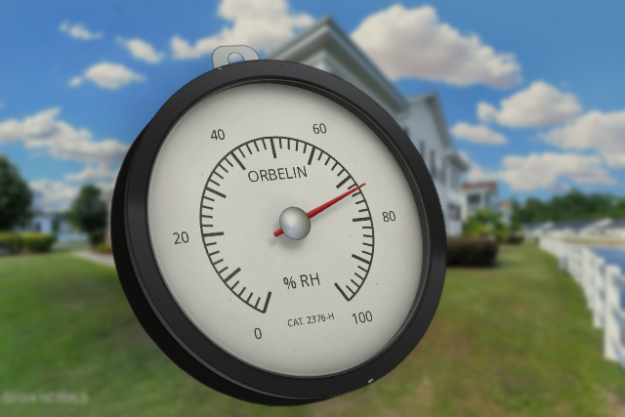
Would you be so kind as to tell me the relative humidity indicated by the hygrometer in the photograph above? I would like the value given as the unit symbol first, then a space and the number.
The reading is % 73
